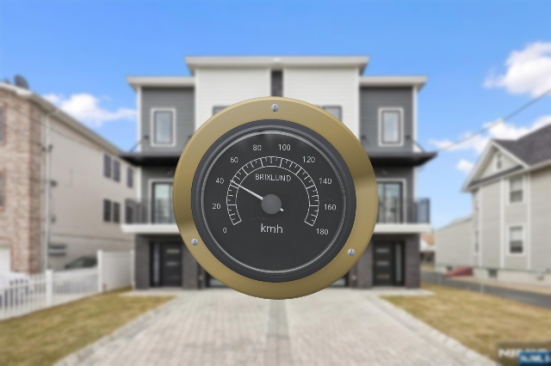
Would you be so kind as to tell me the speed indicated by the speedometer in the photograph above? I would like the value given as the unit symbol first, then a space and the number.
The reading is km/h 45
